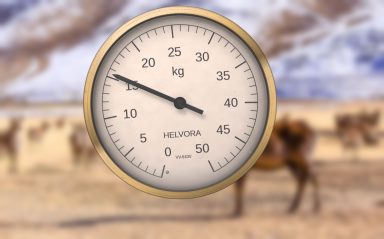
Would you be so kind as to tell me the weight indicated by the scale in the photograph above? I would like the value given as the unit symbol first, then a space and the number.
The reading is kg 15.5
